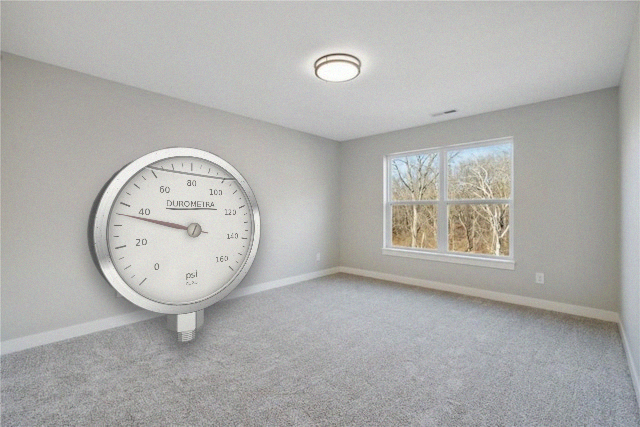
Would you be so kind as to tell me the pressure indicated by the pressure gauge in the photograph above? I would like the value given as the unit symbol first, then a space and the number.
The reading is psi 35
